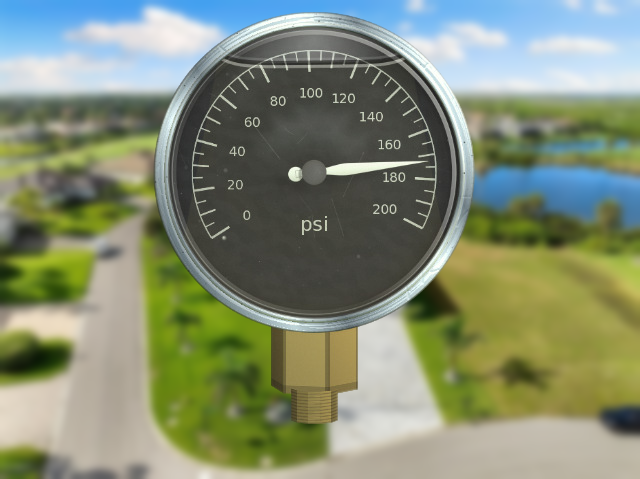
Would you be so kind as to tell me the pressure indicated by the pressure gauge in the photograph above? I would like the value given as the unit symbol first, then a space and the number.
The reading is psi 172.5
